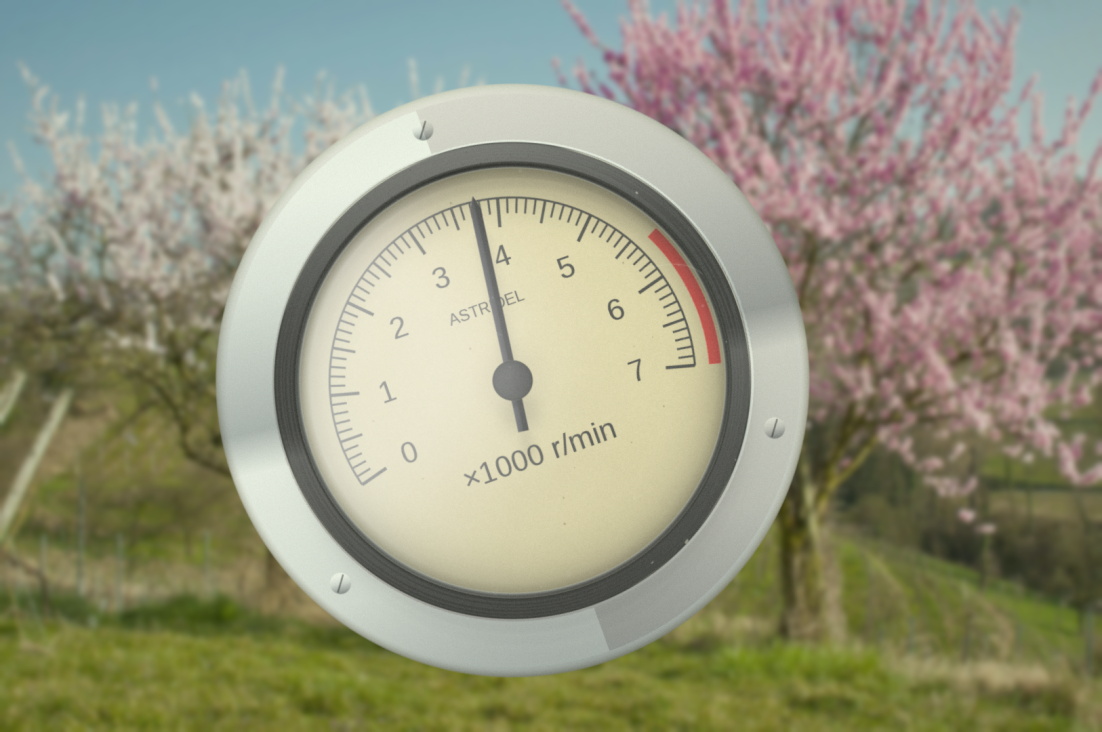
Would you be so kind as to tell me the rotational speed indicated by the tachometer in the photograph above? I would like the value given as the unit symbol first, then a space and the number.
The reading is rpm 3750
